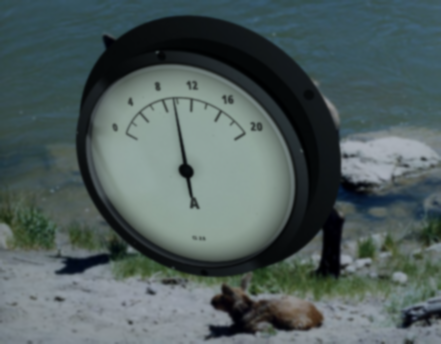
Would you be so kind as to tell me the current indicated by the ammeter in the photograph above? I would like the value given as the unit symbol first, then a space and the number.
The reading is A 10
